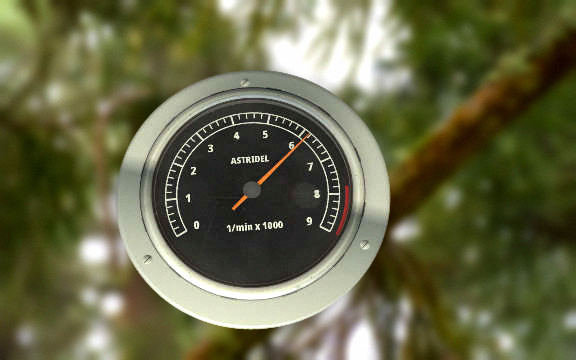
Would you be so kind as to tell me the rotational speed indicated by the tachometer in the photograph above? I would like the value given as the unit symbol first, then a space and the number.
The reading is rpm 6200
